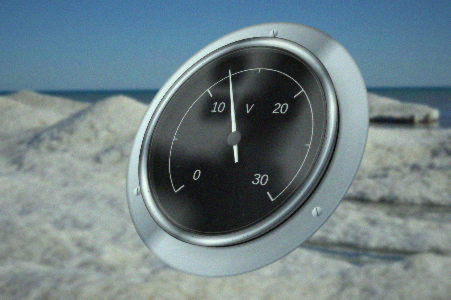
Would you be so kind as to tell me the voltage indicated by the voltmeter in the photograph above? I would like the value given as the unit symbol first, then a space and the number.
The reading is V 12.5
